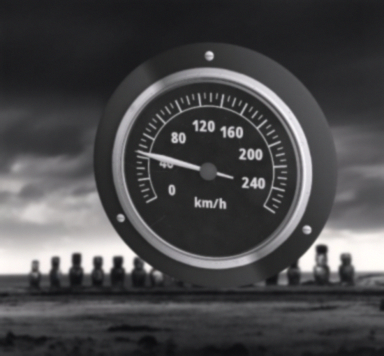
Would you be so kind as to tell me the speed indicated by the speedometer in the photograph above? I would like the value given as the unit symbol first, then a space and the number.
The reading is km/h 45
